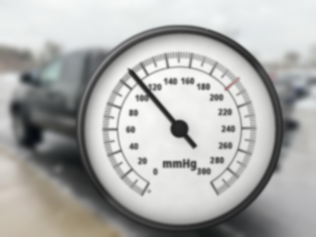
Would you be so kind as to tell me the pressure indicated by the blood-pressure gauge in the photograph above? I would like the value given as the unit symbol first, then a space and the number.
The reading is mmHg 110
